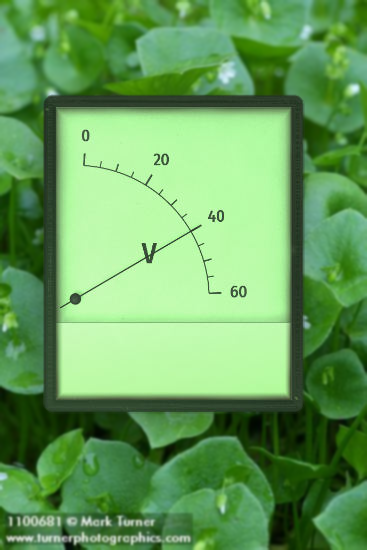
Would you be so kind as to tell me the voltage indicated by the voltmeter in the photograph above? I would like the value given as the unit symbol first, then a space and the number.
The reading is V 40
